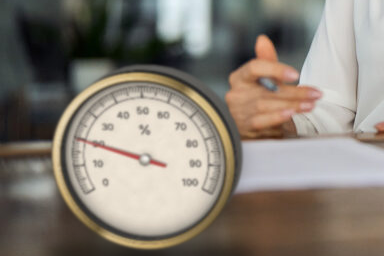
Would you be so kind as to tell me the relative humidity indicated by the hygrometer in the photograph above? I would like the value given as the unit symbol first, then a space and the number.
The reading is % 20
